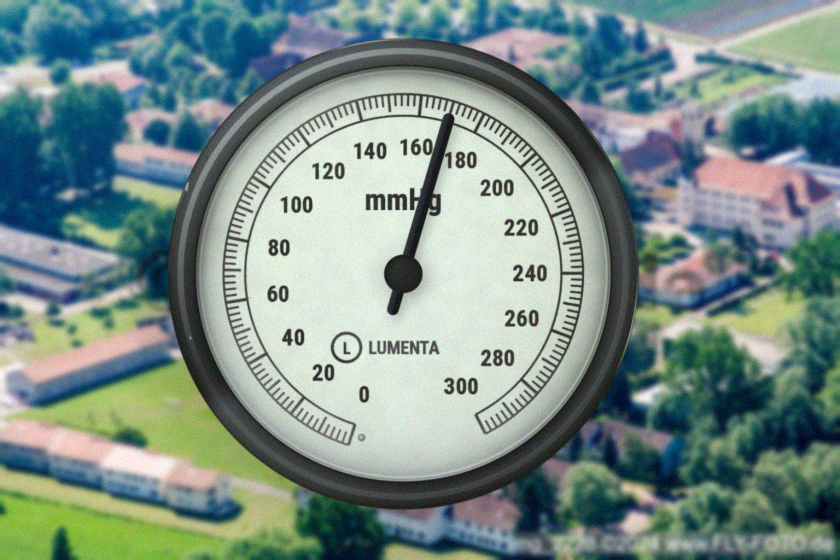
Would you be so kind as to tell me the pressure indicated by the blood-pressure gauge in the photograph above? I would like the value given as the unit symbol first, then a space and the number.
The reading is mmHg 170
